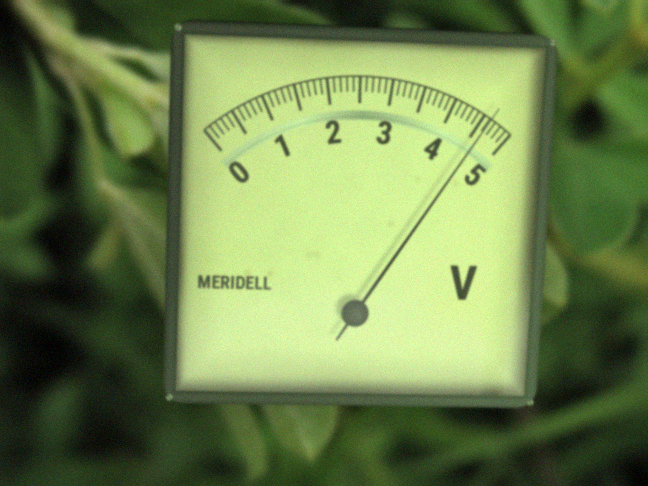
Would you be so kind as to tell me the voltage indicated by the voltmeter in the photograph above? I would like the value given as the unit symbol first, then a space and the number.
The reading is V 4.6
